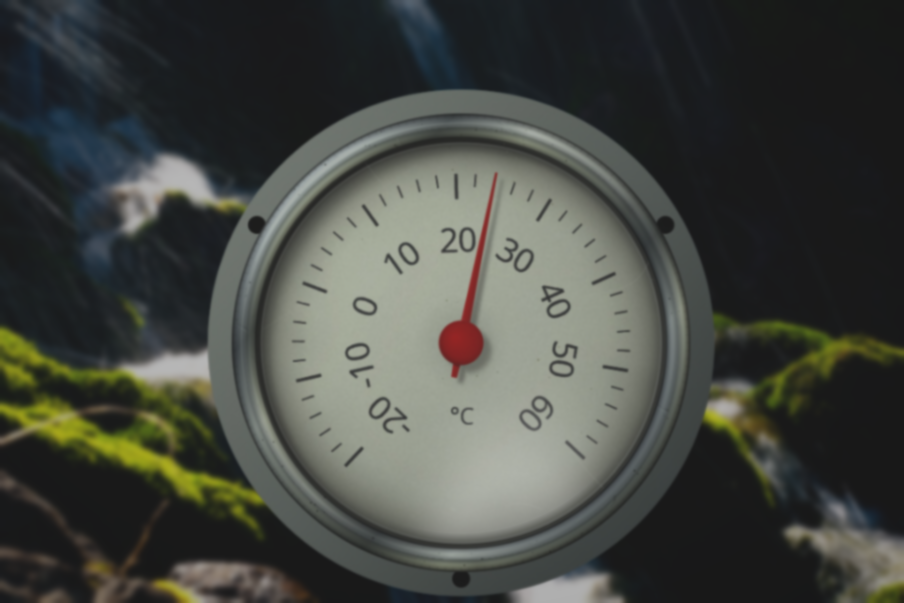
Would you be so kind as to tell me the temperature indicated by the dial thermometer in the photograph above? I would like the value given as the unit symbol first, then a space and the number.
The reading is °C 24
